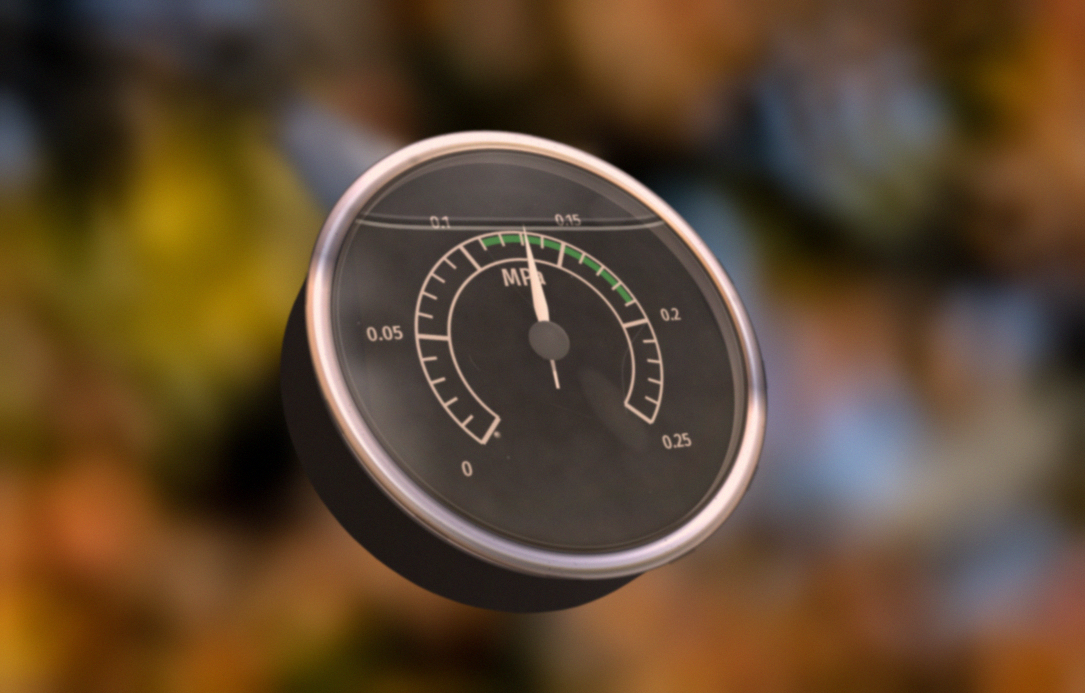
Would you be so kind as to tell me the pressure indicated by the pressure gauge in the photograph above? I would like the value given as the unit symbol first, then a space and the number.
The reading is MPa 0.13
